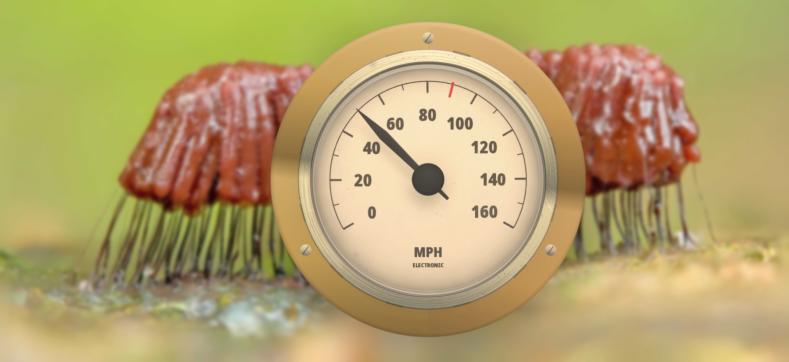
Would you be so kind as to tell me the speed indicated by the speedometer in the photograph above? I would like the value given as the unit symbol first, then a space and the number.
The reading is mph 50
